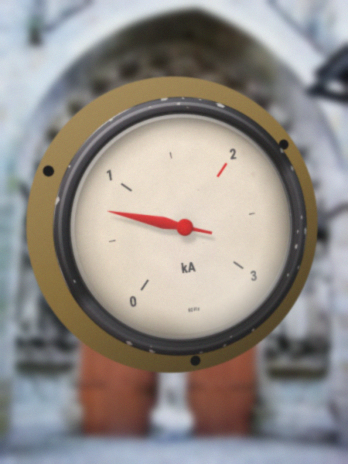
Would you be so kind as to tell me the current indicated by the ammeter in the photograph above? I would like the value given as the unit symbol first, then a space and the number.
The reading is kA 0.75
